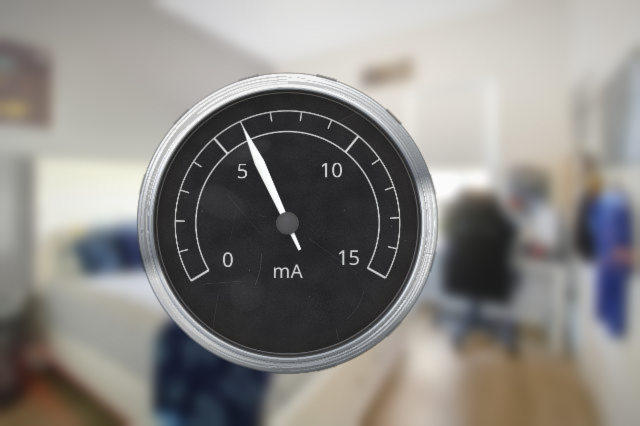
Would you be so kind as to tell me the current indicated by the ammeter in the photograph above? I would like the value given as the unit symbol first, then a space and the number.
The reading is mA 6
